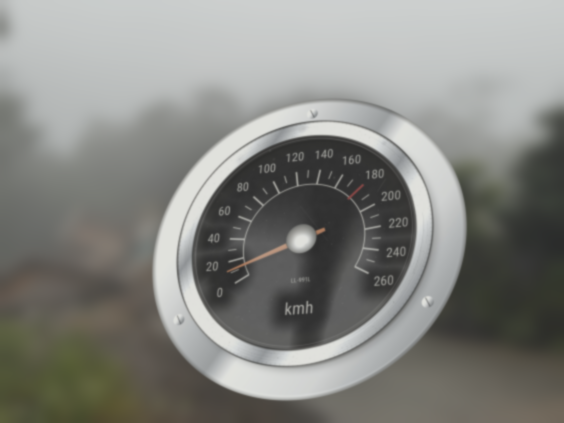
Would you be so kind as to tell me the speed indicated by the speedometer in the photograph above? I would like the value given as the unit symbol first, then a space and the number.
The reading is km/h 10
